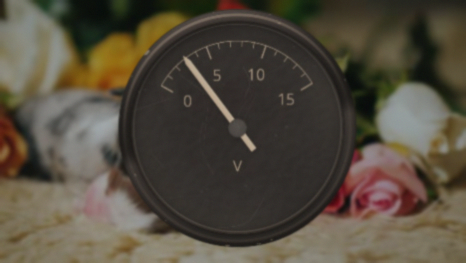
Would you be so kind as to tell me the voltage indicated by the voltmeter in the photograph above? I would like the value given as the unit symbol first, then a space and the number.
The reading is V 3
